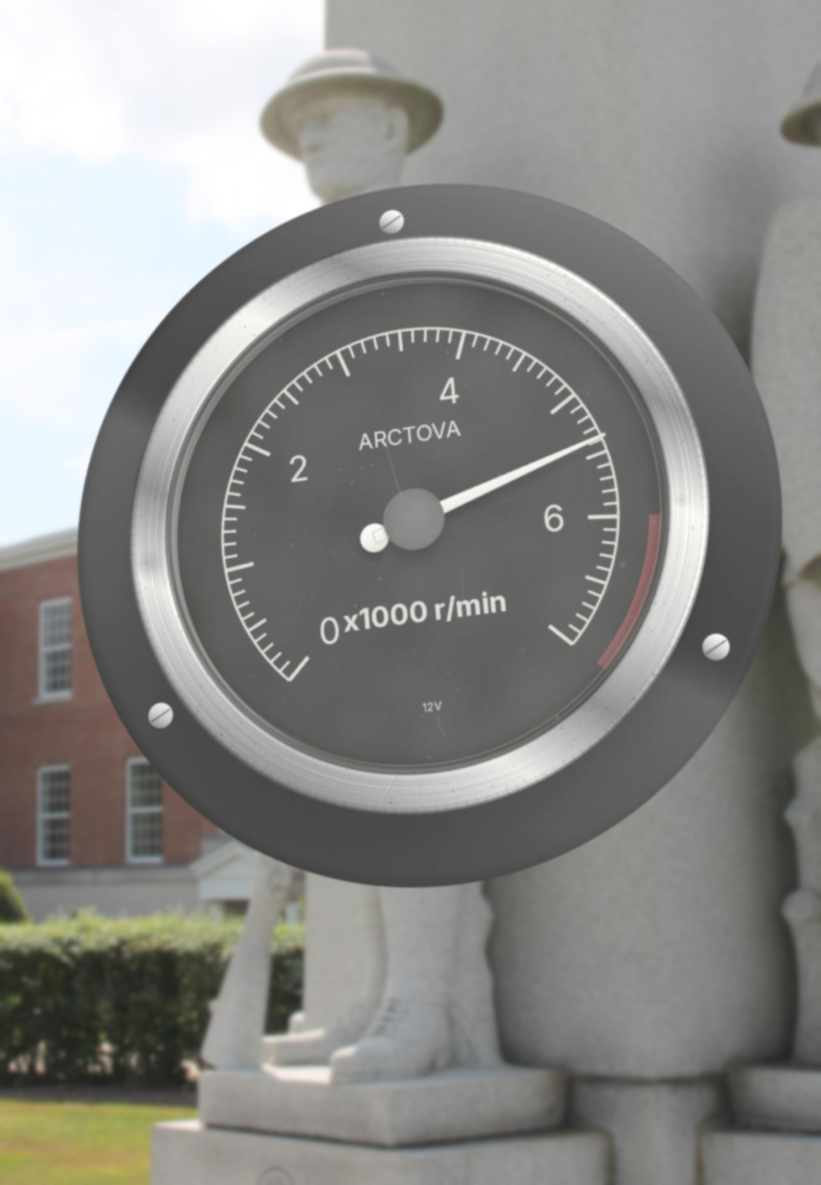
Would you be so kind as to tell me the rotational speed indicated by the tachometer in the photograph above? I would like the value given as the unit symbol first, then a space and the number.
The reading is rpm 5400
